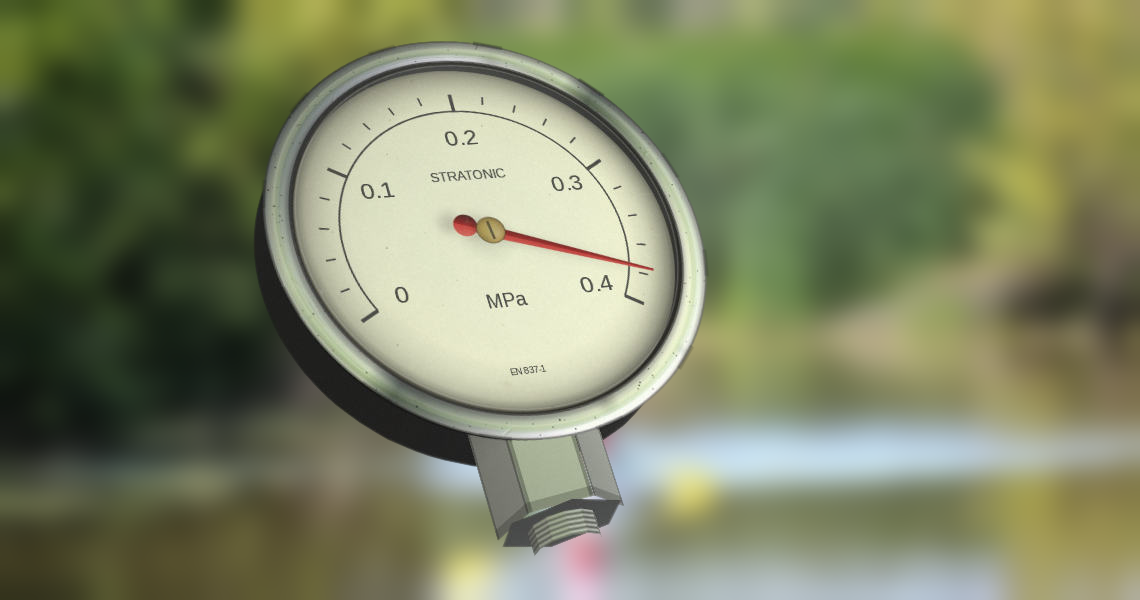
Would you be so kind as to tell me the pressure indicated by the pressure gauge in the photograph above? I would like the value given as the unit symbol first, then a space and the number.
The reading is MPa 0.38
